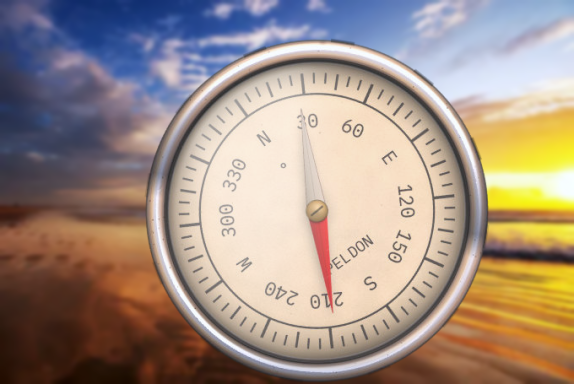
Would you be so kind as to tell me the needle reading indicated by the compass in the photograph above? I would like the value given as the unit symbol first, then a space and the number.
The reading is ° 207.5
